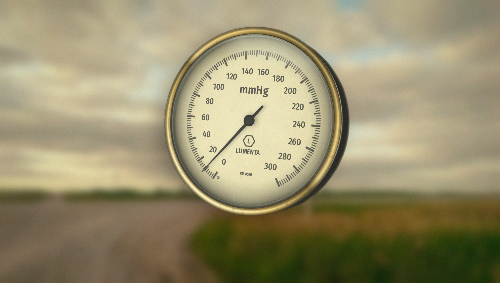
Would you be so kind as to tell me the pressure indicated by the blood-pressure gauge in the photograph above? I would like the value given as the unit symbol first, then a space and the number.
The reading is mmHg 10
